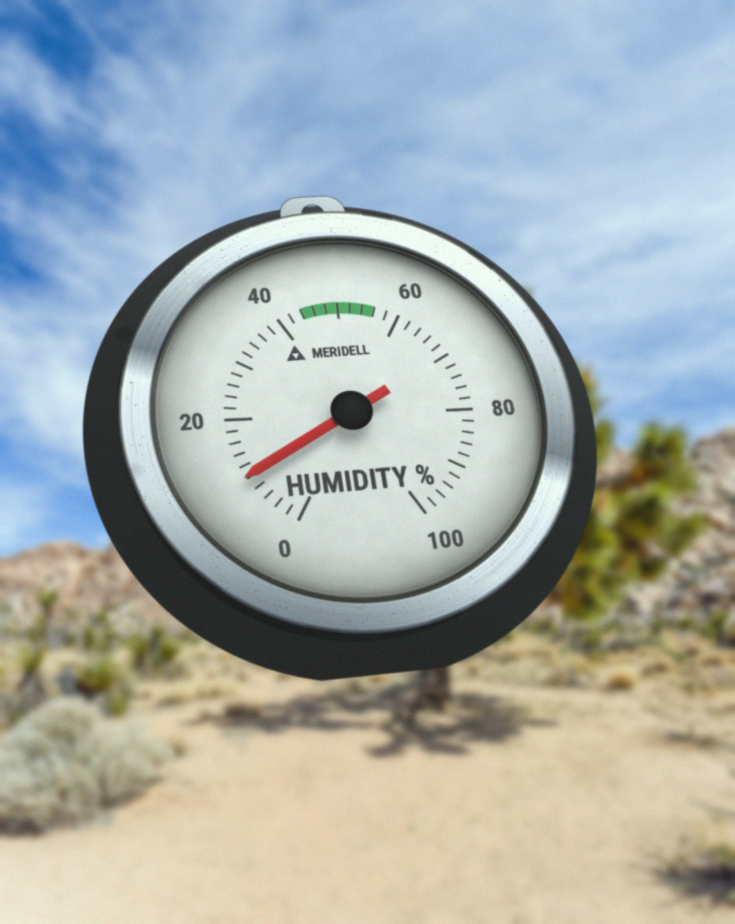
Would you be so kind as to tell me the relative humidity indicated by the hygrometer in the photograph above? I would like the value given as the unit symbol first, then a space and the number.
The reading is % 10
